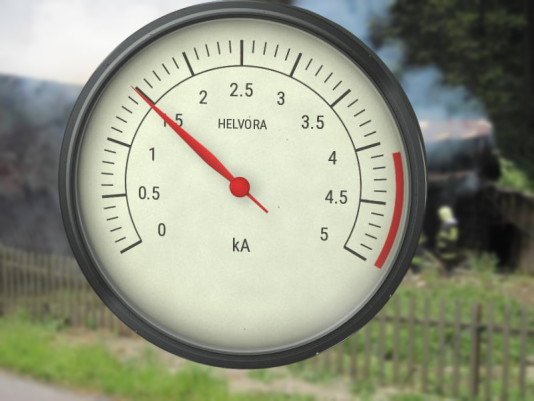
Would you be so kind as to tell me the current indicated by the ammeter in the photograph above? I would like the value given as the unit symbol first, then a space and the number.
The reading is kA 1.5
